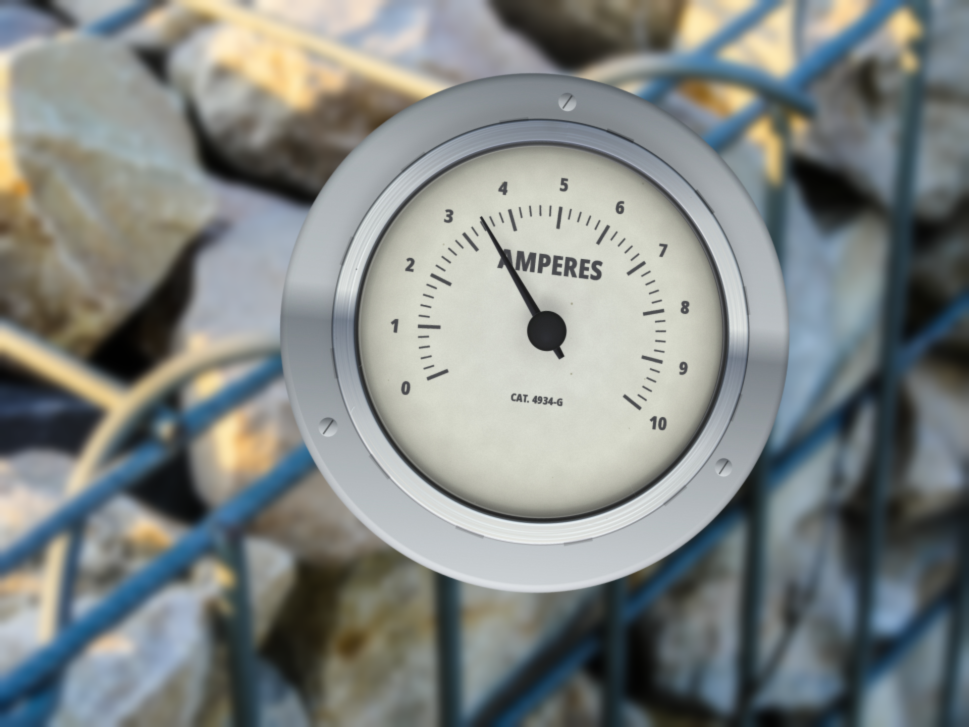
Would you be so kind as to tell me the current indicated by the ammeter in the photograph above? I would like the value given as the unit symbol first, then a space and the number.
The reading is A 3.4
